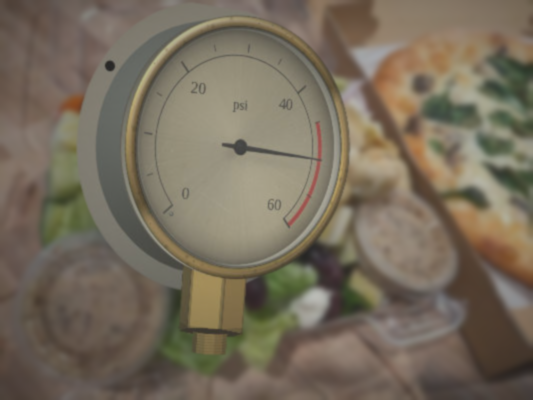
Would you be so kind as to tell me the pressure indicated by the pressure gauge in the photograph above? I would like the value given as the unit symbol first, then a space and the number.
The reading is psi 50
